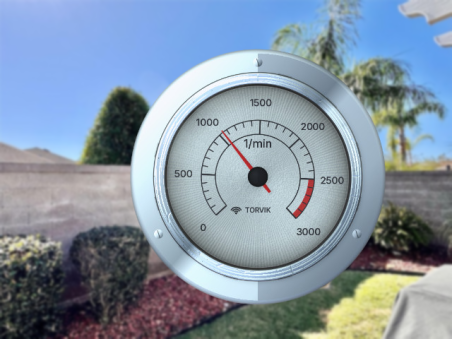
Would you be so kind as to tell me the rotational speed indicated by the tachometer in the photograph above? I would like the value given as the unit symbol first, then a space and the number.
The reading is rpm 1050
